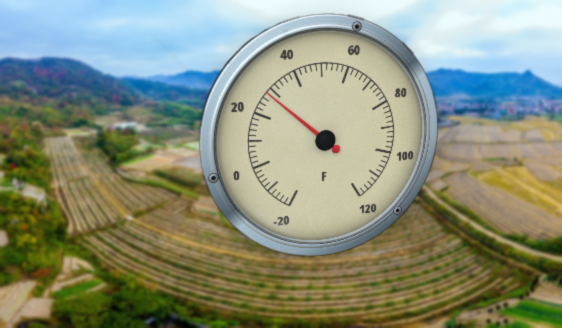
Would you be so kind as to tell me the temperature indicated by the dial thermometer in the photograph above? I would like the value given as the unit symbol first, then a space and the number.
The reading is °F 28
